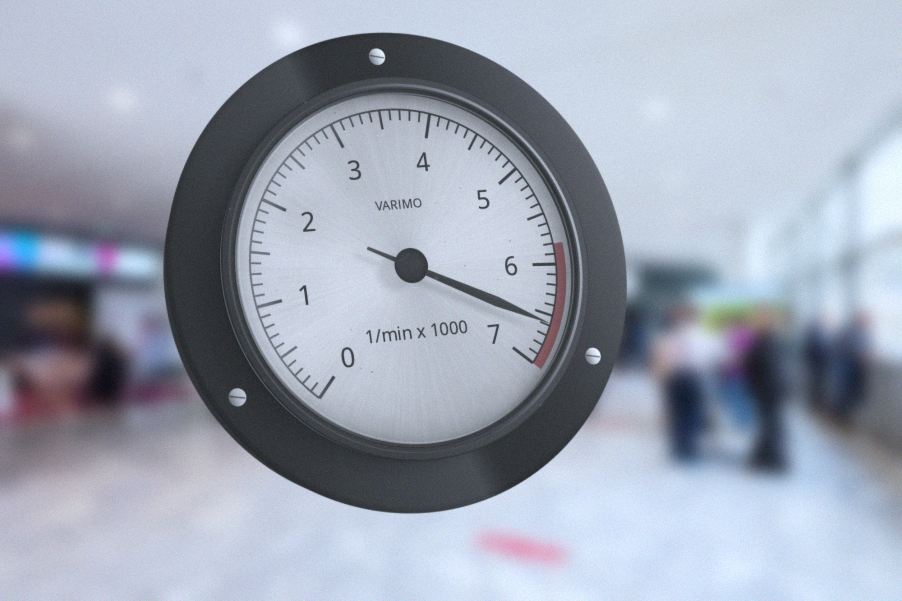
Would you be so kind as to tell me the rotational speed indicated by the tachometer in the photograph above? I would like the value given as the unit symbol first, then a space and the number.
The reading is rpm 6600
